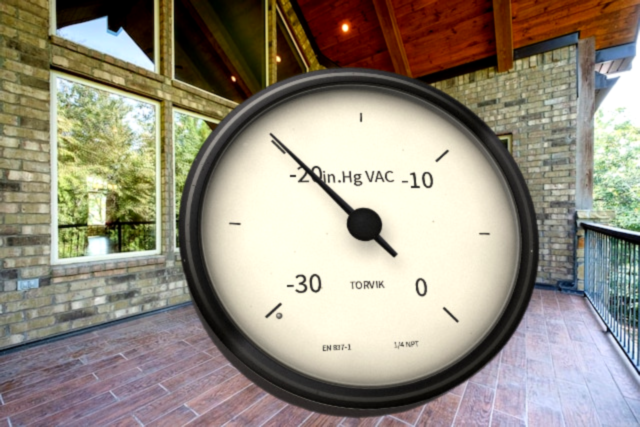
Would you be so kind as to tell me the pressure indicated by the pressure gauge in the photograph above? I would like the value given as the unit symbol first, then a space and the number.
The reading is inHg -20
